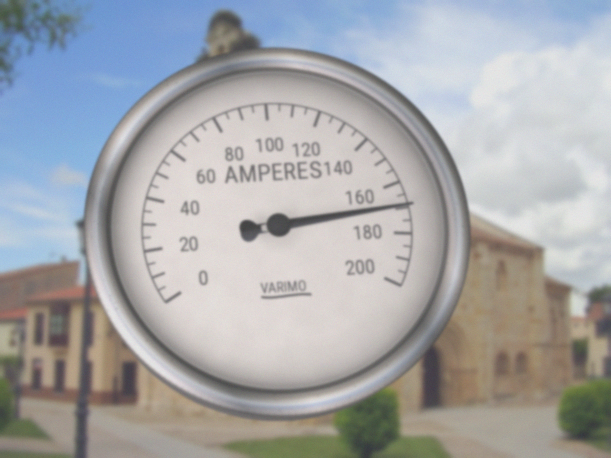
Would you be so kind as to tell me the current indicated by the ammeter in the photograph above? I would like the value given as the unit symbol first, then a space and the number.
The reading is A 170
